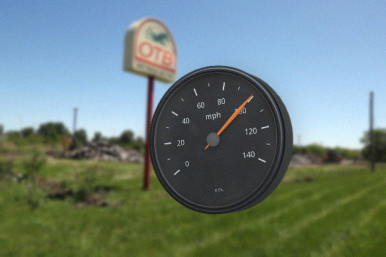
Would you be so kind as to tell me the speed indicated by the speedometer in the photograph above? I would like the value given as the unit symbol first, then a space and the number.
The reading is mph 100
